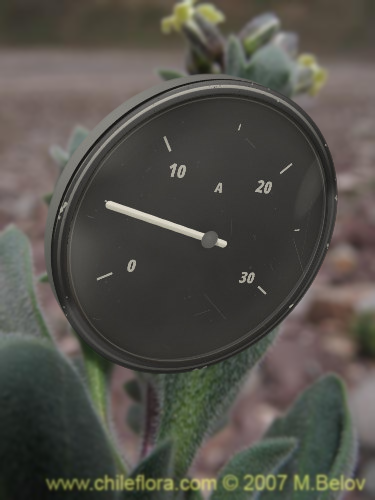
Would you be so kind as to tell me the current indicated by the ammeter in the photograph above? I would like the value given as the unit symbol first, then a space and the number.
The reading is A 5
